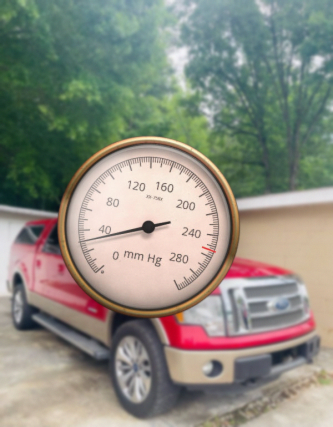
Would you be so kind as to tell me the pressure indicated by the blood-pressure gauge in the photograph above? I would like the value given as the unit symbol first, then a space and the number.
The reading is mmHg 30
